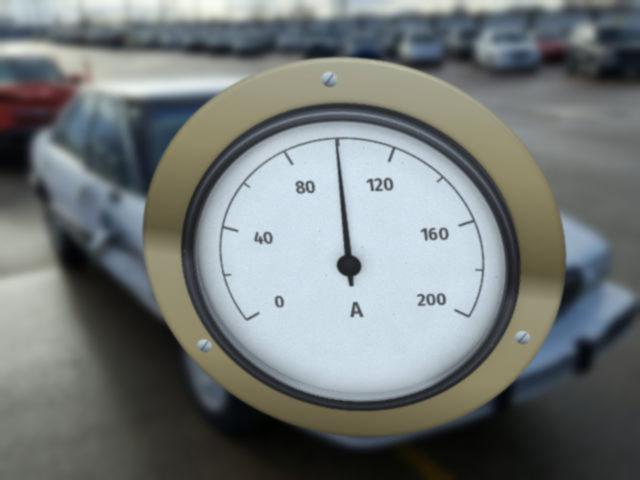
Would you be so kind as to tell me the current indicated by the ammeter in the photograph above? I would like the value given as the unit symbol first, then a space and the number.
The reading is A 100
